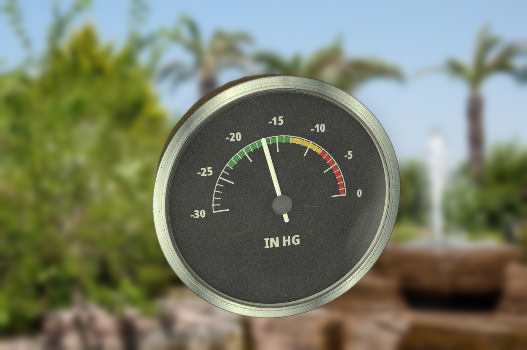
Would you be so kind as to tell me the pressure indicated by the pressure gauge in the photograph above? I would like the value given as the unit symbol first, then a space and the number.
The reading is inHg -17
